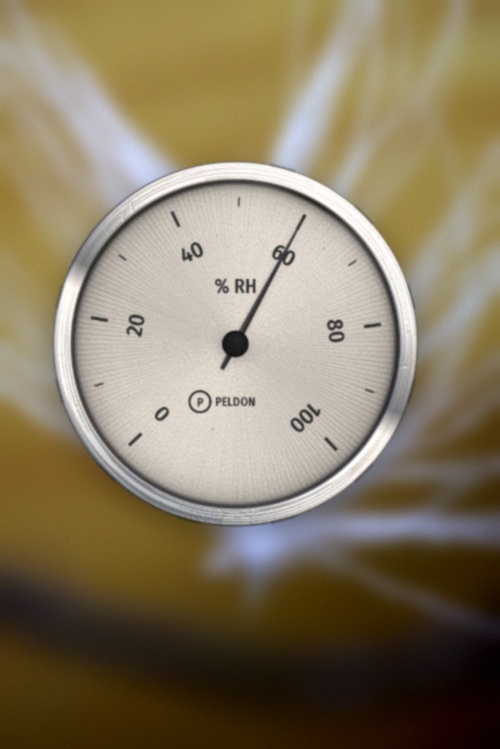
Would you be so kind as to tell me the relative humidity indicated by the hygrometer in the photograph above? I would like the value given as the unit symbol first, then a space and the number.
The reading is % 60
